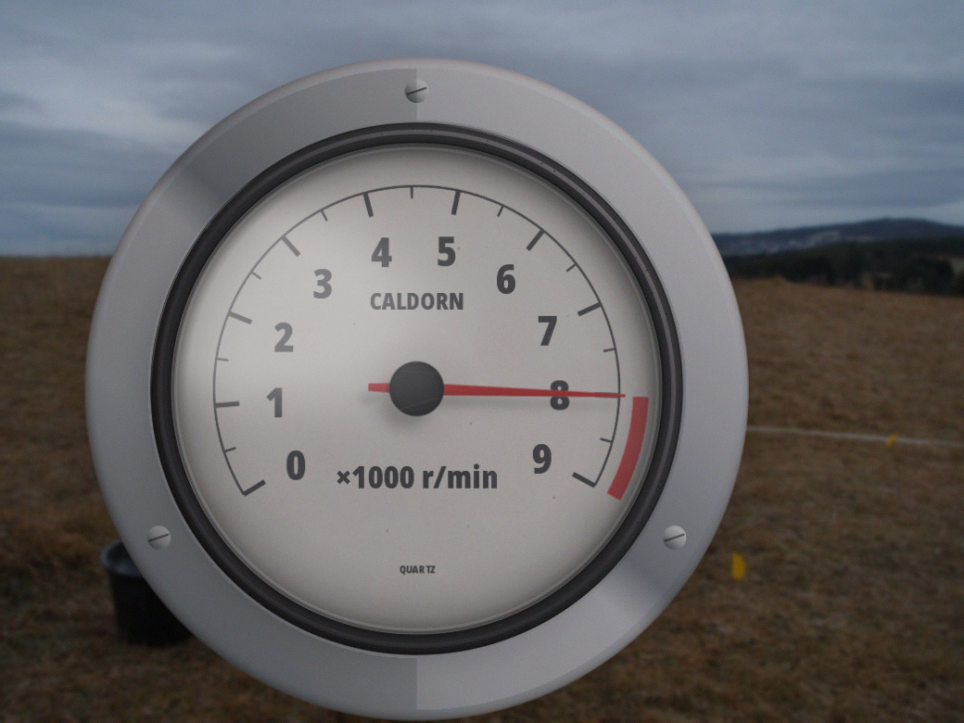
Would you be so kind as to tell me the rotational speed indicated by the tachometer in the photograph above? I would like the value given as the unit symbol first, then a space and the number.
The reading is rpm 8000
